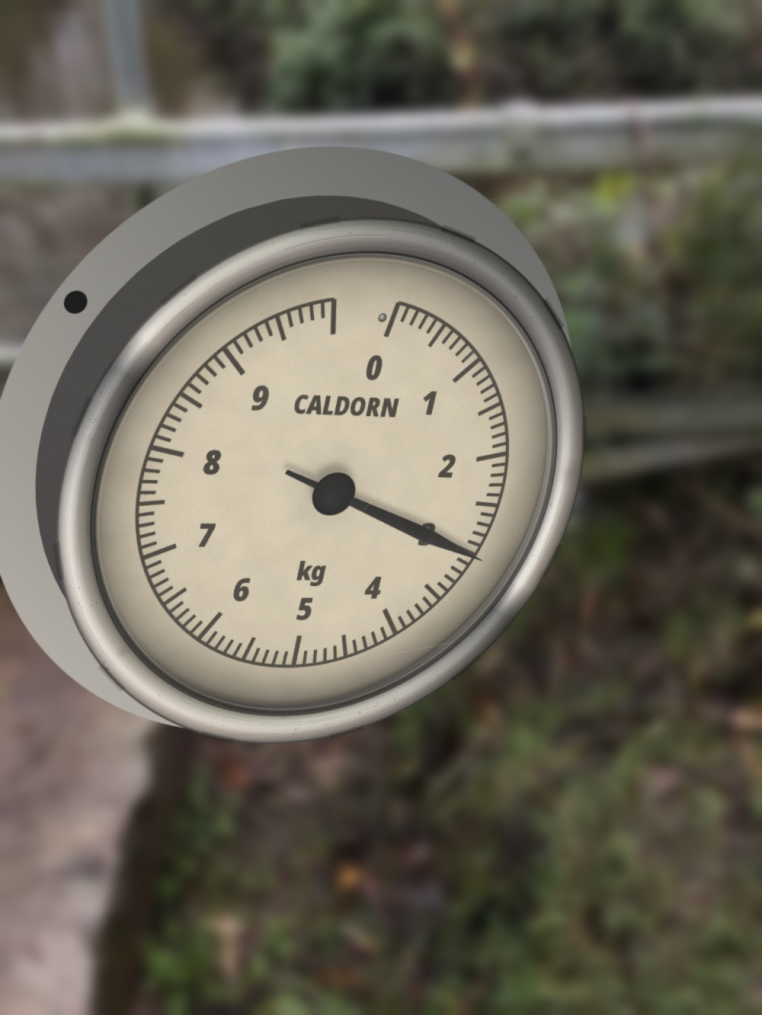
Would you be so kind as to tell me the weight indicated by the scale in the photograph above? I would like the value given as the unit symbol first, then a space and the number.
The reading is kg 3
